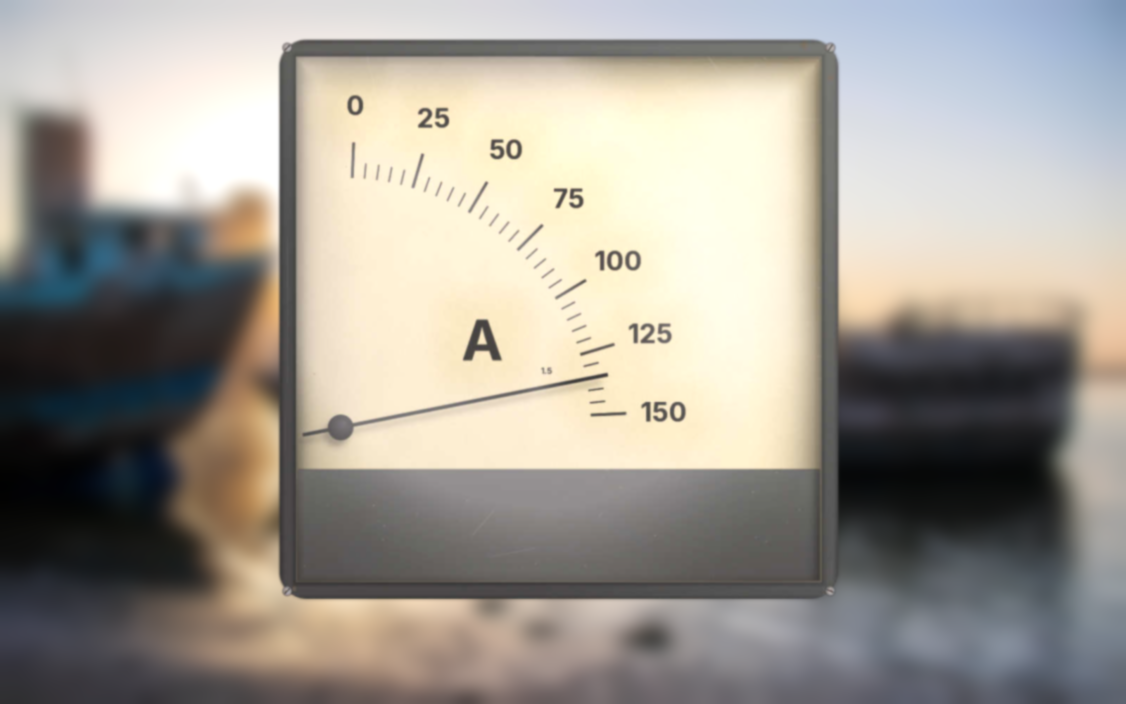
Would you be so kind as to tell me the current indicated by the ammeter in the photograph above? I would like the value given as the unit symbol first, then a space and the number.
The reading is A 135
